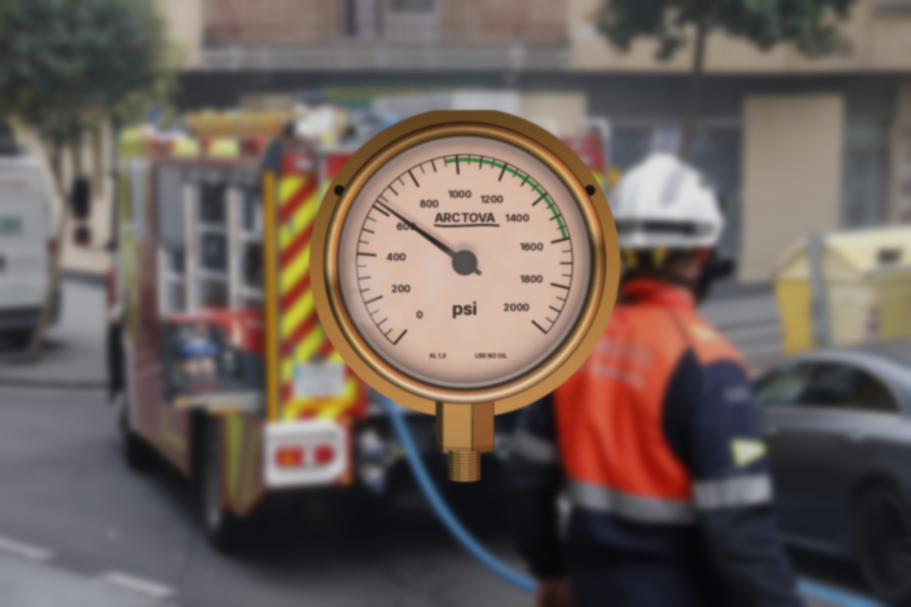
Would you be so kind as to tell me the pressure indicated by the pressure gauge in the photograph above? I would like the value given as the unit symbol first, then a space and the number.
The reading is psi 625
